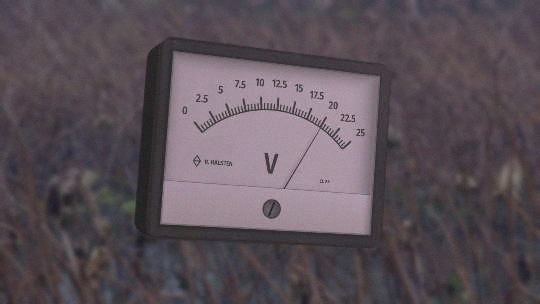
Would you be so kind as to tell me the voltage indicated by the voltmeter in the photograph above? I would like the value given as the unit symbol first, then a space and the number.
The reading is V 20
